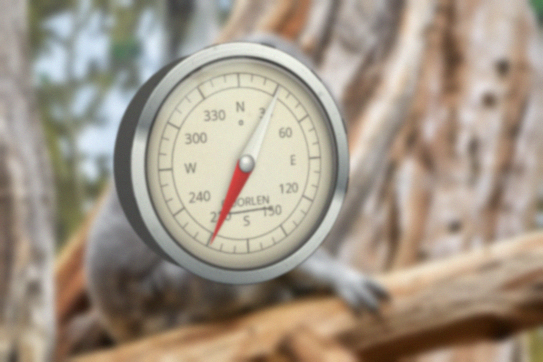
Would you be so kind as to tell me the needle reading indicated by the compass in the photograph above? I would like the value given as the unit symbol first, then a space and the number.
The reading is ° 210
